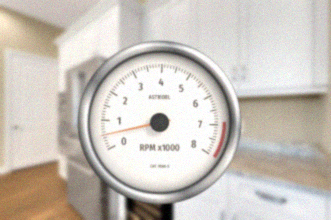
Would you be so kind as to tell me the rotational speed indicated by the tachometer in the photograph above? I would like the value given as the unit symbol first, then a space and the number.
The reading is rpm 500
